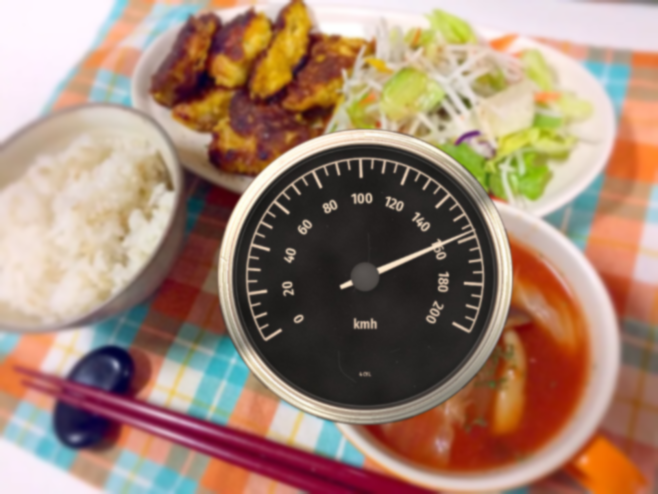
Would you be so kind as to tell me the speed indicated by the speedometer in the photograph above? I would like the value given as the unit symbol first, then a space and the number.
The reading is km/h 157.5
